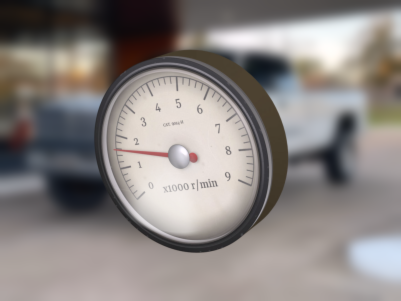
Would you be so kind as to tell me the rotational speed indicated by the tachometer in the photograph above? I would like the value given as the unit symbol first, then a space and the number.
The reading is rpm 1600
